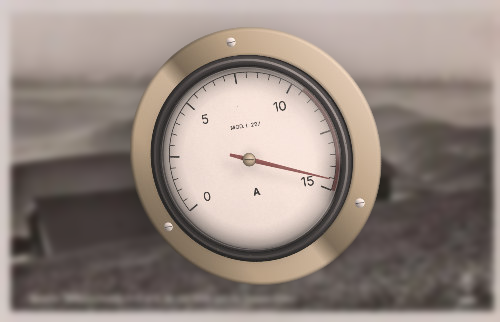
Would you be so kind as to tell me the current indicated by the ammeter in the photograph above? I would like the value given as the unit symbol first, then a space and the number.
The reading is A 14.5
